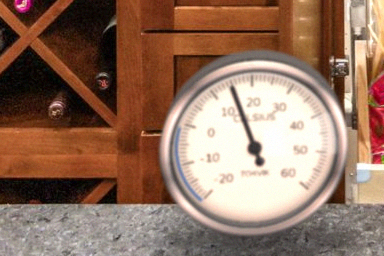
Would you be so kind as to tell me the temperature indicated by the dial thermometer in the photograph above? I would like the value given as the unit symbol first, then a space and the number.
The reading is °C 15
